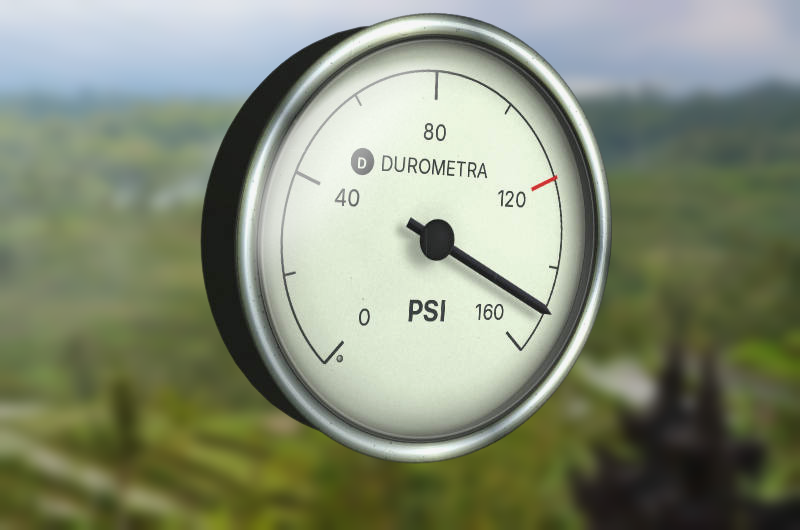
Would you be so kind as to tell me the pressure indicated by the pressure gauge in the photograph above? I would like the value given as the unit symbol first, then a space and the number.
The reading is psi 150
